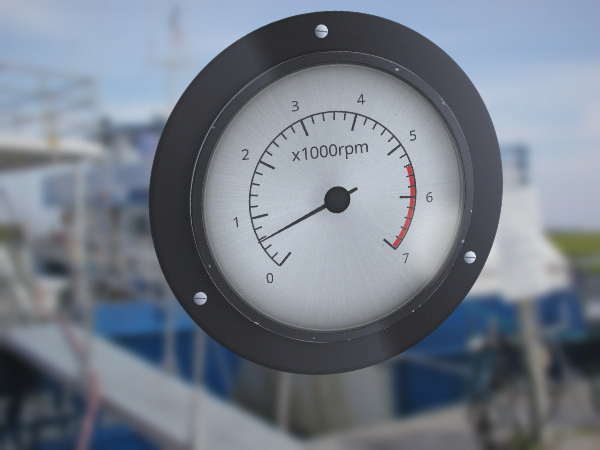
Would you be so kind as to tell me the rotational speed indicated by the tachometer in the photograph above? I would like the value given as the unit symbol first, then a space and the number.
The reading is rpm 600
